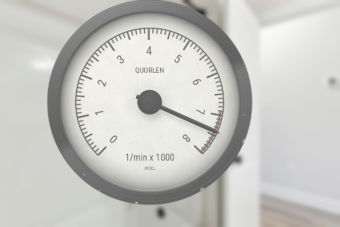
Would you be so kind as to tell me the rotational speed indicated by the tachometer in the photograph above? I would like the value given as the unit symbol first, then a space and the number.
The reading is rpm 7400
